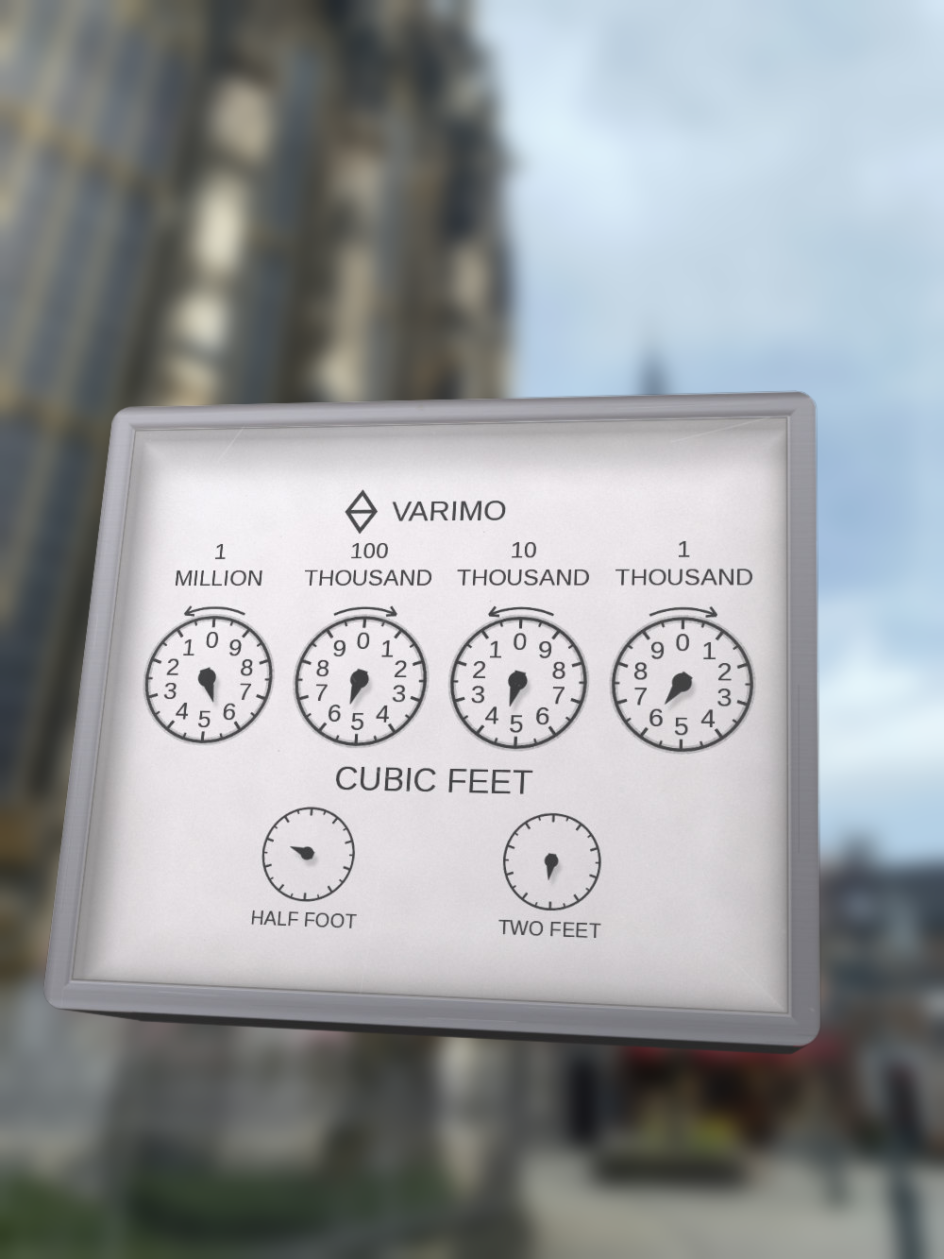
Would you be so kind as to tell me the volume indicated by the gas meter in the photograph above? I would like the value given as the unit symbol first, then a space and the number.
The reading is ft³ 554600
